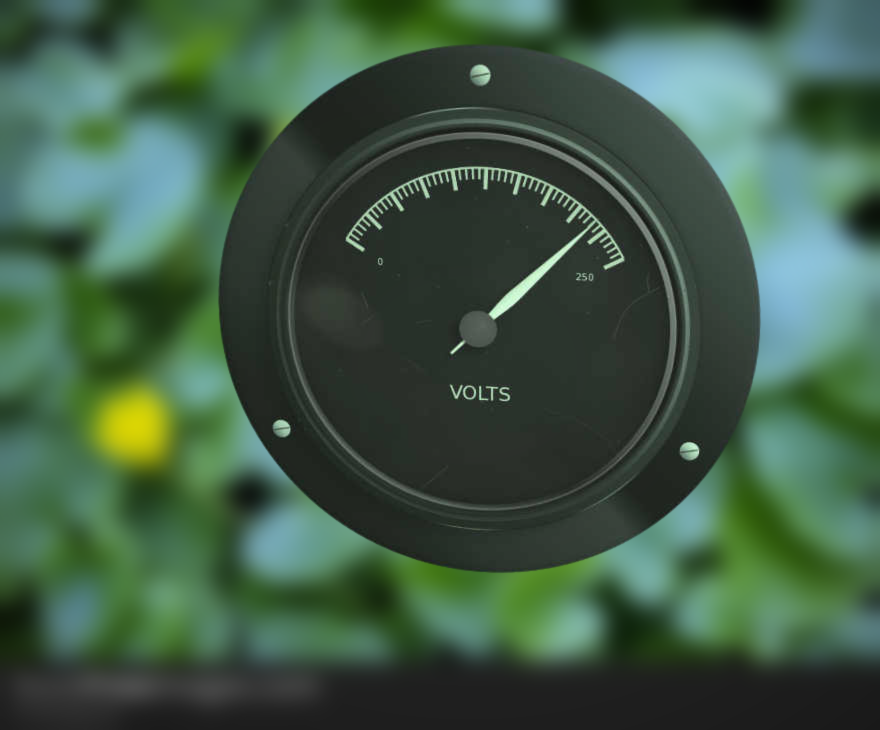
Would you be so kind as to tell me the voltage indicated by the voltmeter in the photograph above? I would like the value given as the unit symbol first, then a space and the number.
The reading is V 215
